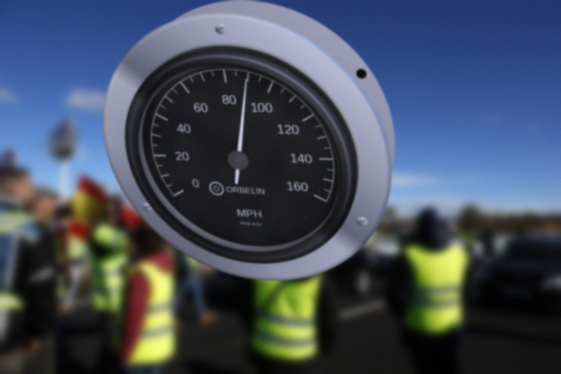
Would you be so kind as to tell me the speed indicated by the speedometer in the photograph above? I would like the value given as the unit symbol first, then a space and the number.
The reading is mph 90
